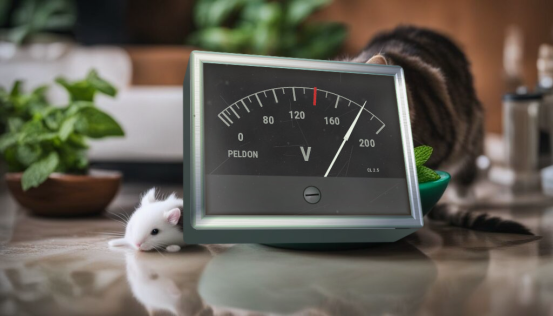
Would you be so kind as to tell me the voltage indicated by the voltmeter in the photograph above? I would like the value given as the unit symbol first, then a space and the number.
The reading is V 180
